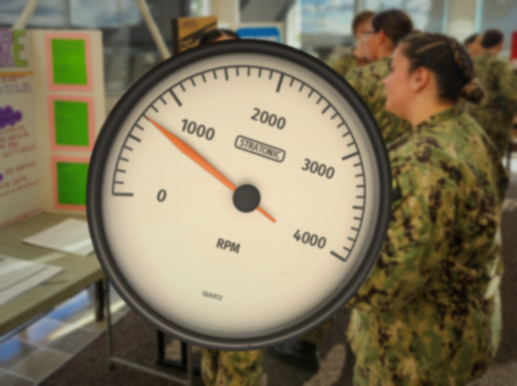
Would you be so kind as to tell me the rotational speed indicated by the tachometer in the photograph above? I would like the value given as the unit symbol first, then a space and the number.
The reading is rpm 700
